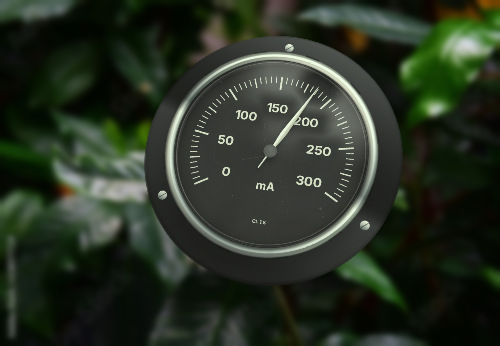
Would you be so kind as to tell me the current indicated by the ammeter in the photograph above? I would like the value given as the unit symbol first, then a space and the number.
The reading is mA 185
